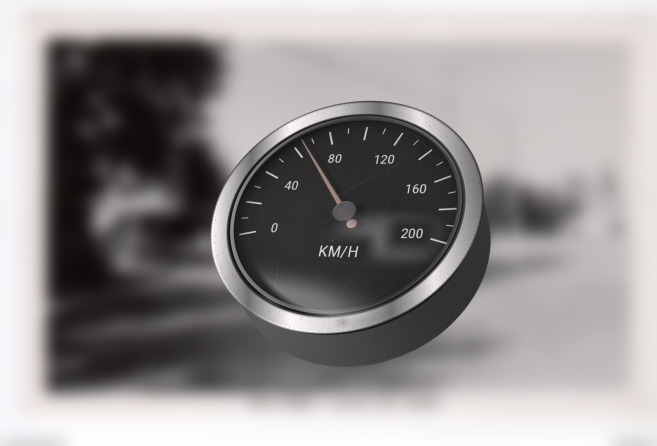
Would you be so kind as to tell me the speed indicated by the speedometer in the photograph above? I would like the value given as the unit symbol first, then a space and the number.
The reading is km/h 65
